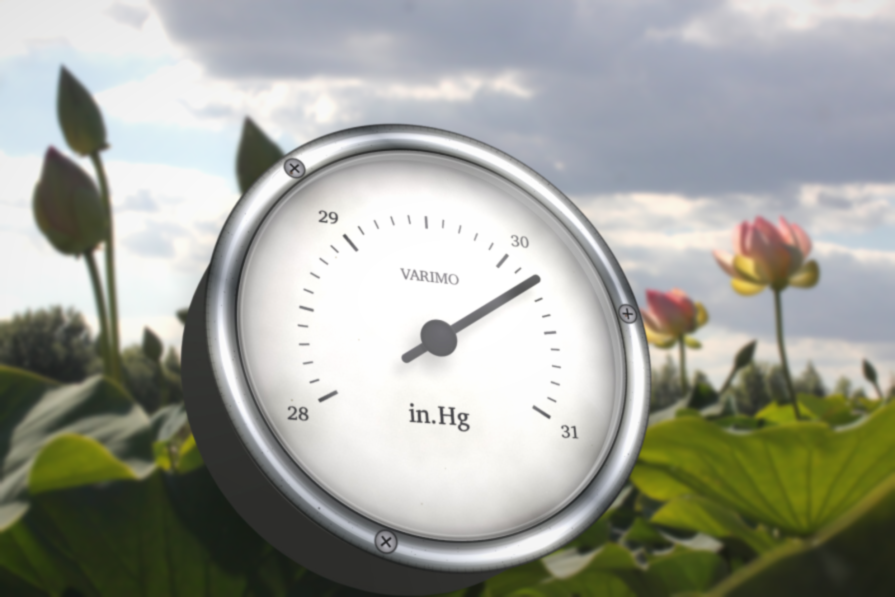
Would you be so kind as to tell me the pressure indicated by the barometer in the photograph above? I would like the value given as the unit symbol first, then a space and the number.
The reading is inHg 30.2
